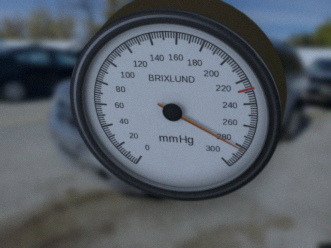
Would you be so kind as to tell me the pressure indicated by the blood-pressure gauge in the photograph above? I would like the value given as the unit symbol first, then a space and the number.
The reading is mmHg 280
